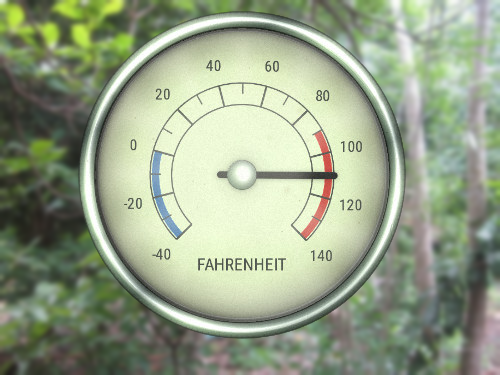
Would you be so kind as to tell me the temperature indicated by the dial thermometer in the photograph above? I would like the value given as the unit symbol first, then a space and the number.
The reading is °F 110
